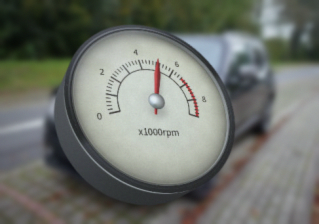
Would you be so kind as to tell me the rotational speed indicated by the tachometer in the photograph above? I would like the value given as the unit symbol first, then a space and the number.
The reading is rpm 5000
